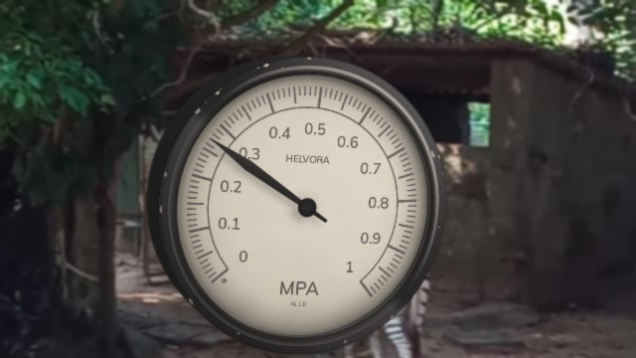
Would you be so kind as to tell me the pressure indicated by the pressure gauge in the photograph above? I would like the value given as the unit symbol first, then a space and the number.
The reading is MPa 0.27
